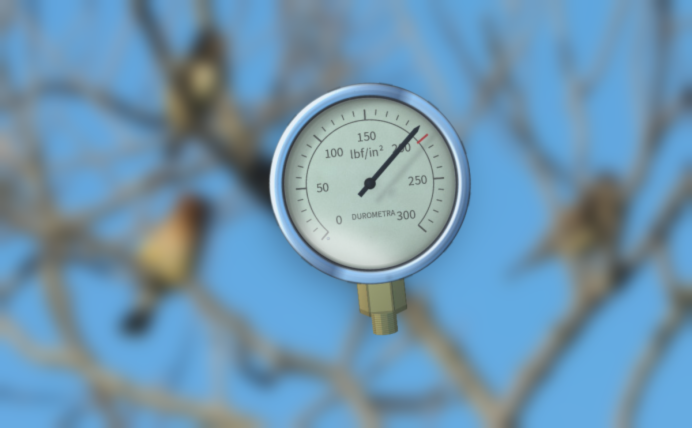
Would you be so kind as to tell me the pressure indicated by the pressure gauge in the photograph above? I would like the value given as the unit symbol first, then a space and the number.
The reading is psi 200
